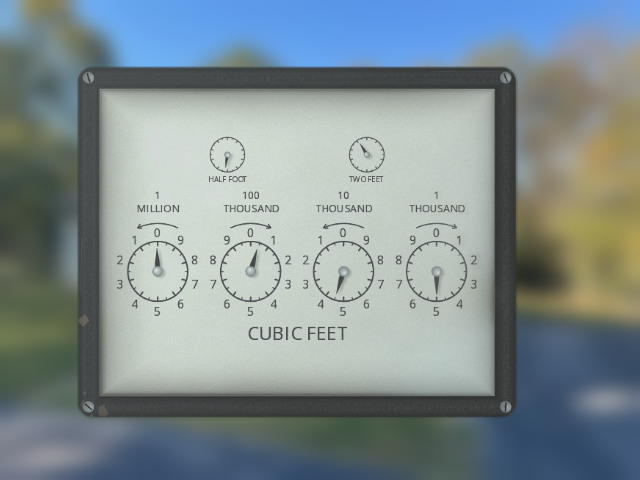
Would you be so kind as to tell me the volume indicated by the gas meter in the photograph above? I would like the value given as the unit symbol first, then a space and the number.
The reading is ft³ 4500
